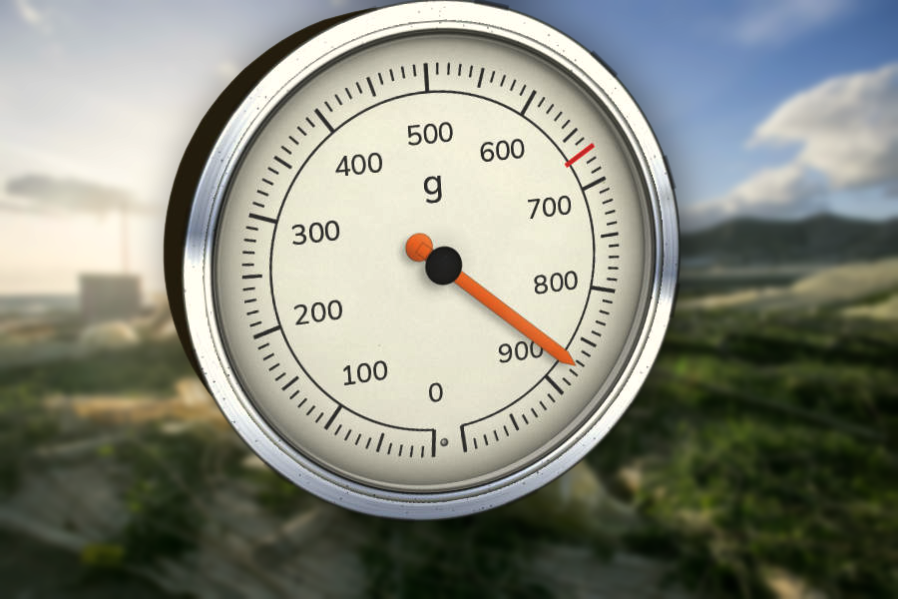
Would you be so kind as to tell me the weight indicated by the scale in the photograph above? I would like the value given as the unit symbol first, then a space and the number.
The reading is g 875
